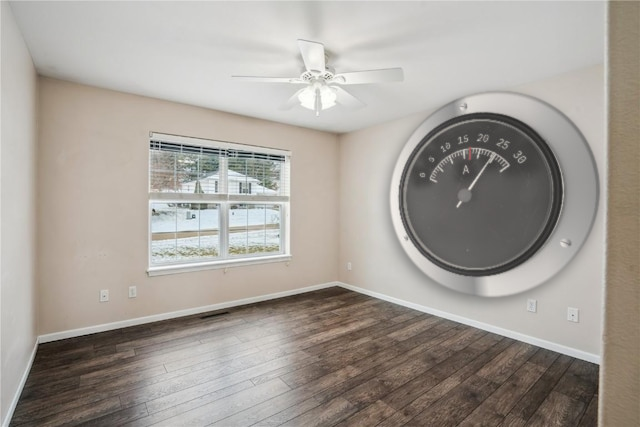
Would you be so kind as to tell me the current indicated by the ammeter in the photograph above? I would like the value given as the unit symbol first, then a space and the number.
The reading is A 25
